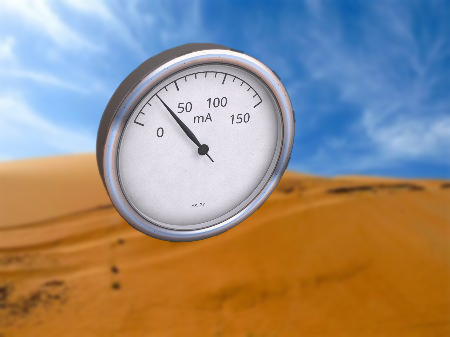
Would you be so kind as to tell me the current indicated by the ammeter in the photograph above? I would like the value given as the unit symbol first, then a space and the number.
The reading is mA 30
